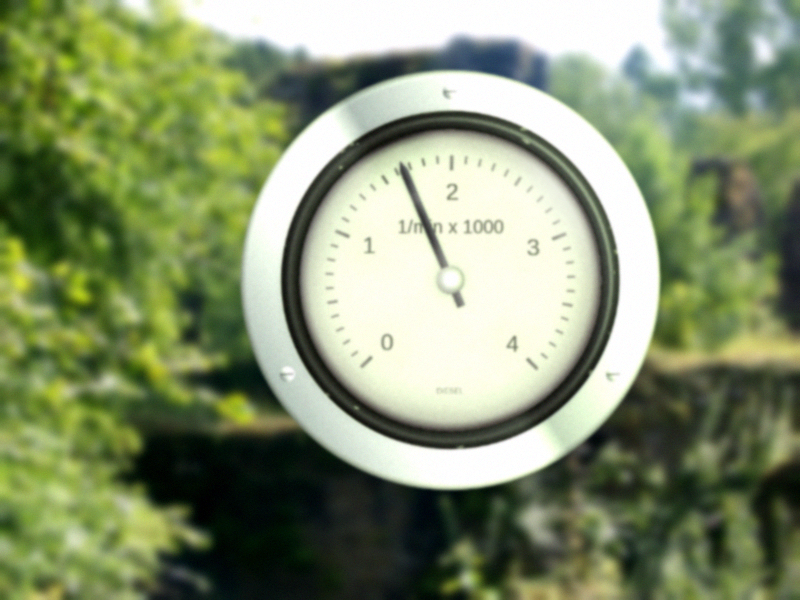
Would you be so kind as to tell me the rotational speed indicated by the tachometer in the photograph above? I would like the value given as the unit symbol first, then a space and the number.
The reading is rpm 1650
